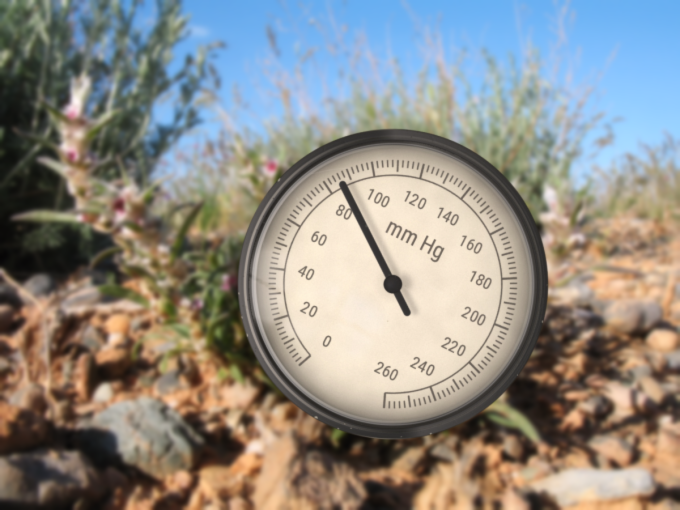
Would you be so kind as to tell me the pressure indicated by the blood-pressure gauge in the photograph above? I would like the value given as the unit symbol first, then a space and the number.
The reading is mmHg 86
